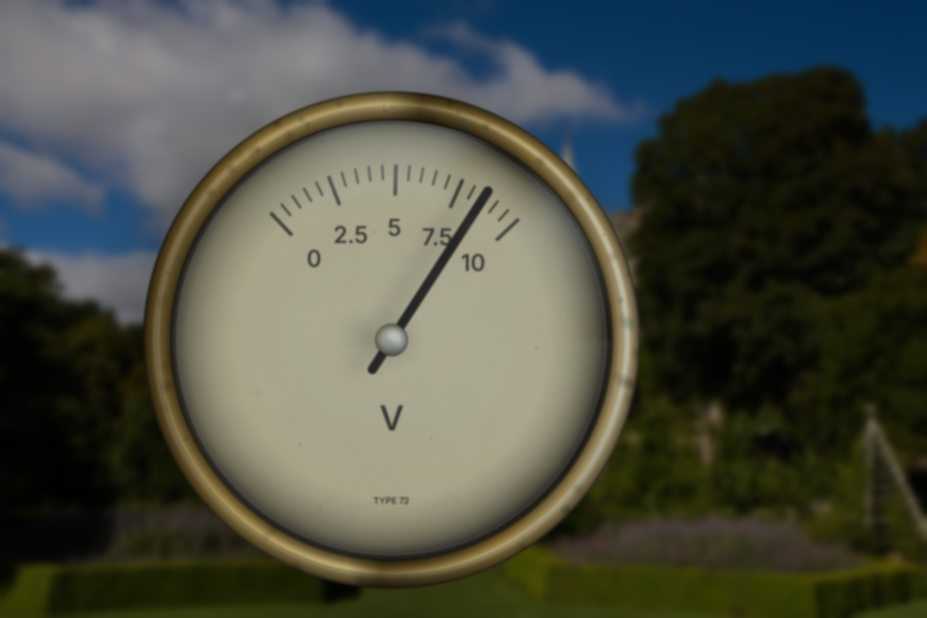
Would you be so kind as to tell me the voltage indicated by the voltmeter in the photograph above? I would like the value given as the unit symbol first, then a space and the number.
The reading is V 8.5
